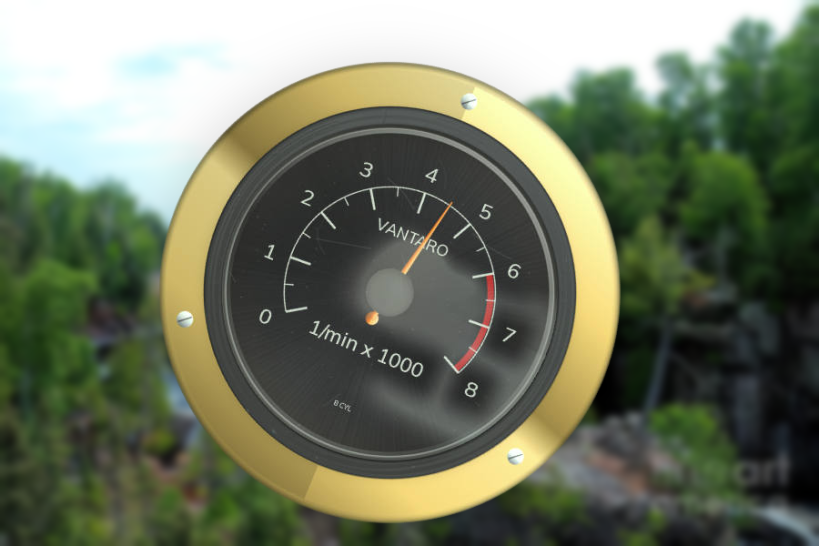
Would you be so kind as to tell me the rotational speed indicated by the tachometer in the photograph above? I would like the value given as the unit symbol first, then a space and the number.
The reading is rpm 4500
